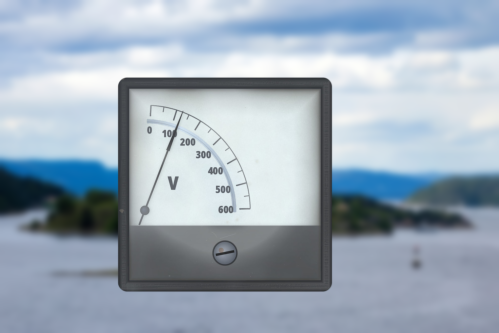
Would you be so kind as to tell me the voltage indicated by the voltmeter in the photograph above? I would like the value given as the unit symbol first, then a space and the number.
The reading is V 125
